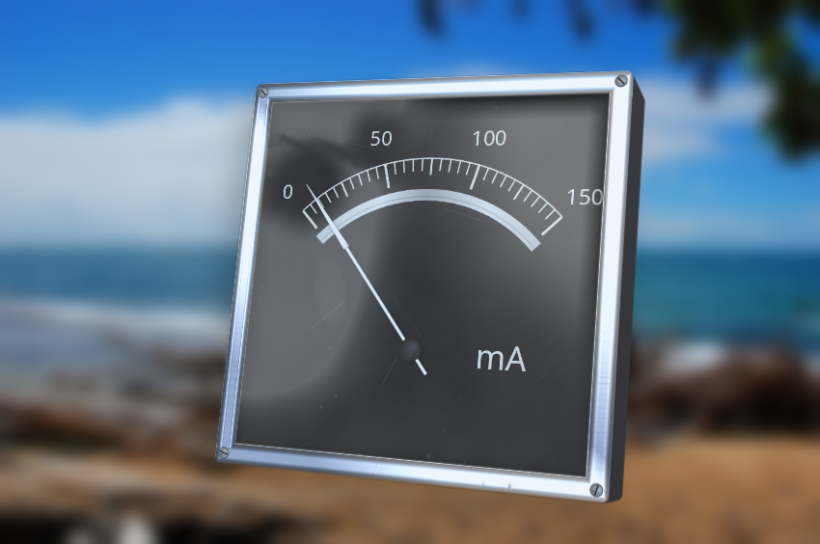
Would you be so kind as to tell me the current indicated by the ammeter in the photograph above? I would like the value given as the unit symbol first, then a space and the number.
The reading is mA 10
